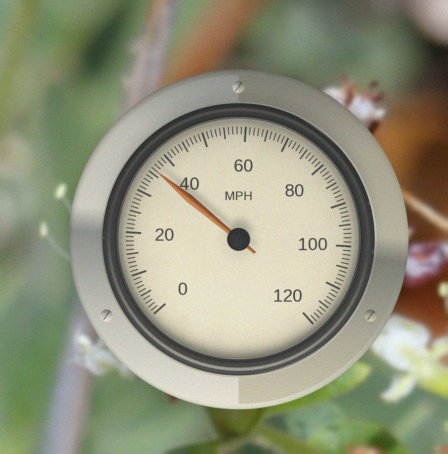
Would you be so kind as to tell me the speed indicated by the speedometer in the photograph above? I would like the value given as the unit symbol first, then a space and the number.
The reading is mph 36
